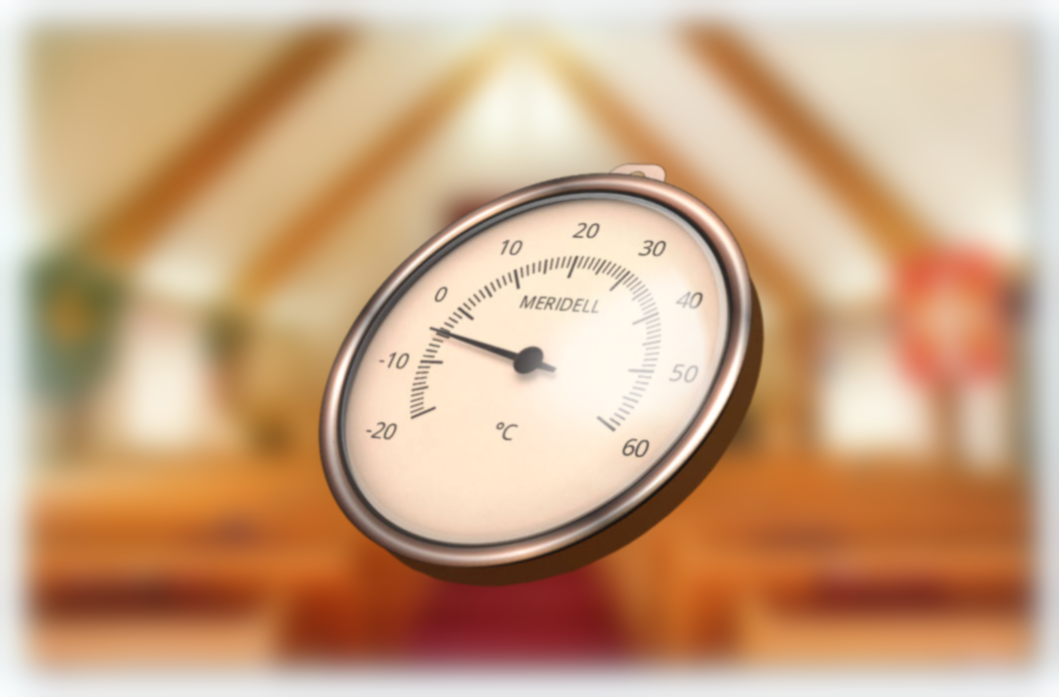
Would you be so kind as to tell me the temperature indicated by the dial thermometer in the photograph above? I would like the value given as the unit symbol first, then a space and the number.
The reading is °C -5
